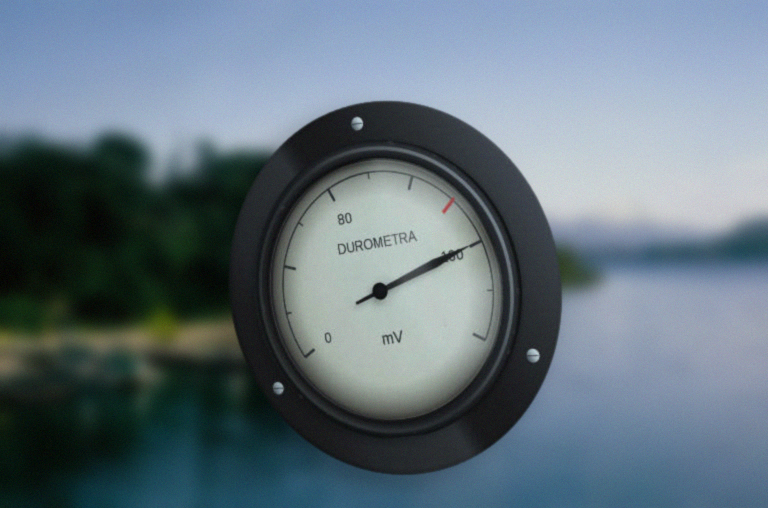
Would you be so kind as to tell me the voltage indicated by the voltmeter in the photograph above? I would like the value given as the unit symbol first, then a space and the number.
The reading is mV 160
